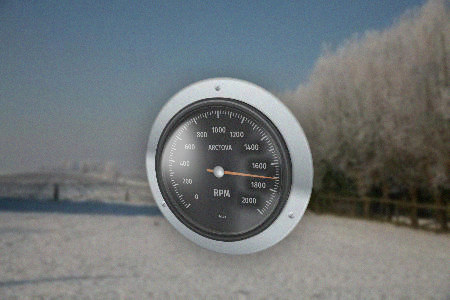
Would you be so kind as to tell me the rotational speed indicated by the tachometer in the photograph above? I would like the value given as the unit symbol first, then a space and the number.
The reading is rpm 1700
